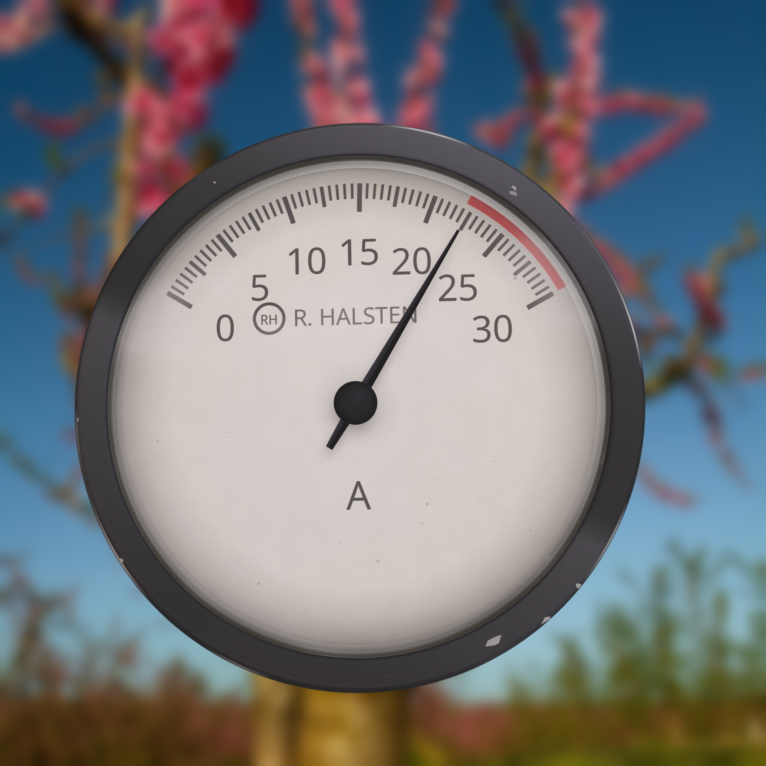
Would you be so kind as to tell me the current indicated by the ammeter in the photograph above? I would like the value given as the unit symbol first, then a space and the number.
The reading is A 22.5
